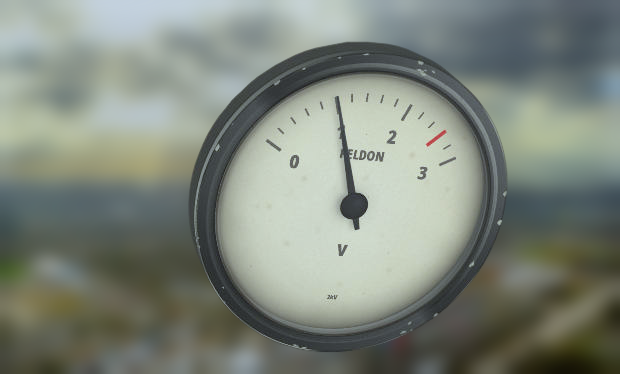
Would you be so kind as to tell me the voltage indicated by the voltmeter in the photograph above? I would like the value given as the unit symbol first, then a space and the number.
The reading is V 1
